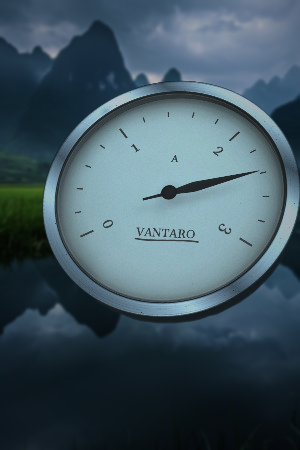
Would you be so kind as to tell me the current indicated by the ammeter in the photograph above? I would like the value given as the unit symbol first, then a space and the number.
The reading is A 2.4
